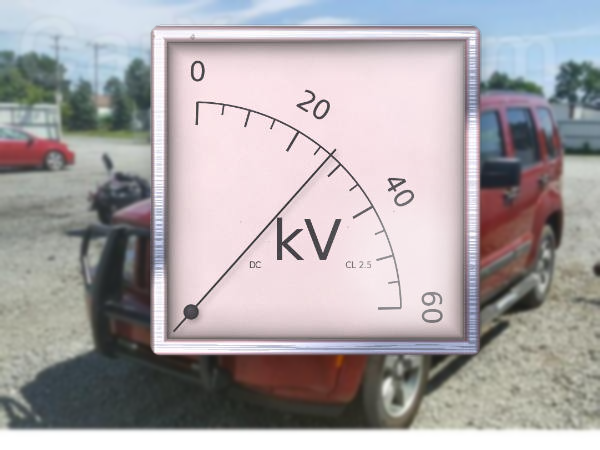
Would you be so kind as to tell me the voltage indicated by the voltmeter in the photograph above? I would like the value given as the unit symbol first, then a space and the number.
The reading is kV 27.5
